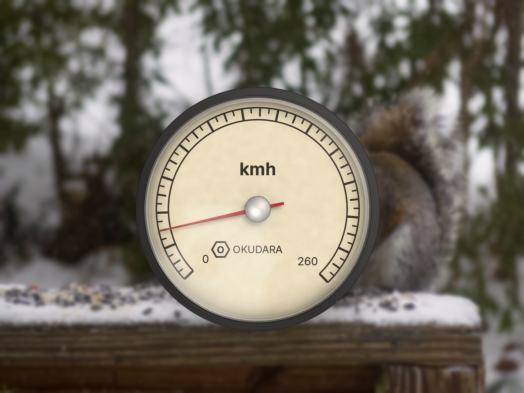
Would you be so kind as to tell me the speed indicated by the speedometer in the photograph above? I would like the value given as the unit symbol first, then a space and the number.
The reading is km/h 30
